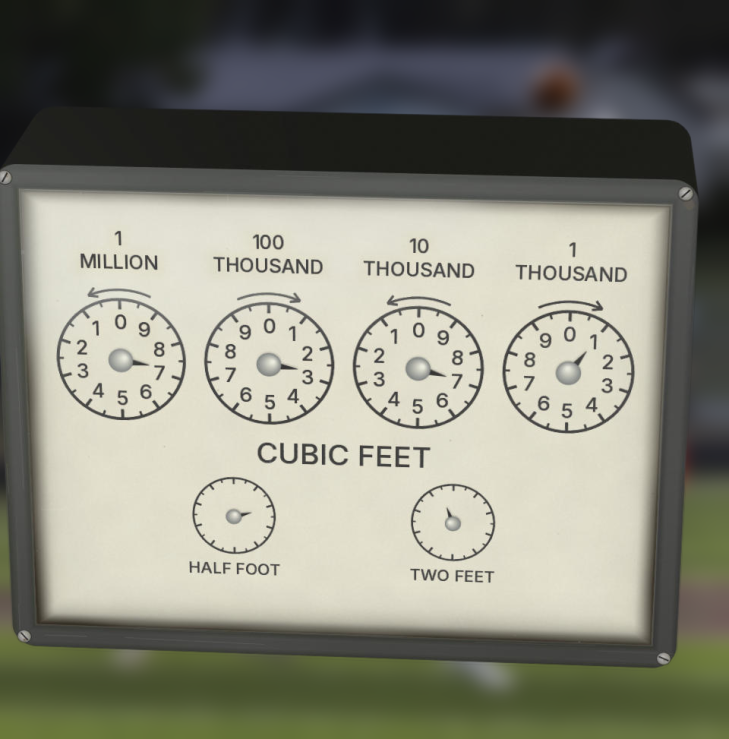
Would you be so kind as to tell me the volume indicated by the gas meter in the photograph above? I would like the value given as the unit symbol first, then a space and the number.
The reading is ft³ 727100
